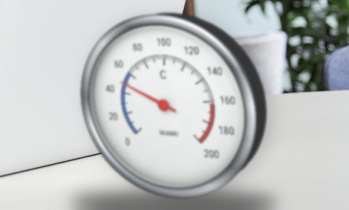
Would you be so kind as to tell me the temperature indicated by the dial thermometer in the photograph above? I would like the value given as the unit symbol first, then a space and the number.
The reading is °C 50
